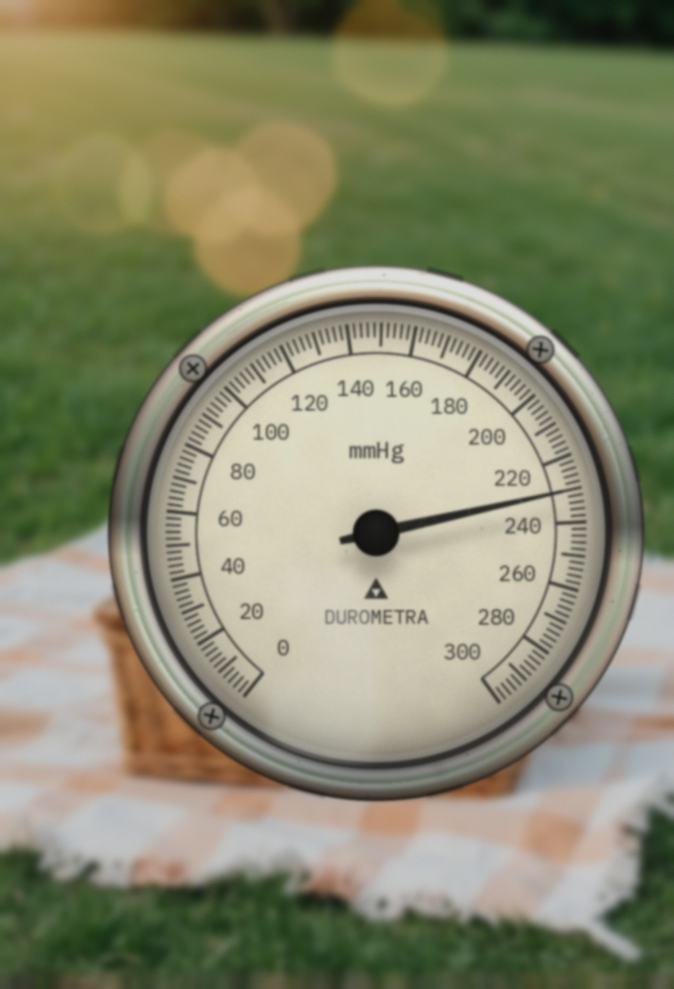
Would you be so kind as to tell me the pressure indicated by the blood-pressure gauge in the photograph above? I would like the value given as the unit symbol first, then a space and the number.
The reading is mmHg 230
